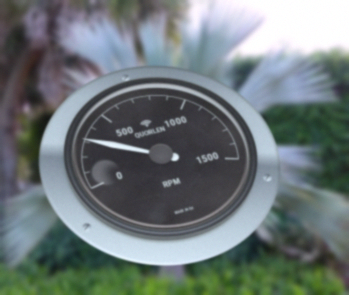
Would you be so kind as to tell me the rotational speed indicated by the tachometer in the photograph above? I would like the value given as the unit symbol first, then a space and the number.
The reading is rpm 300
